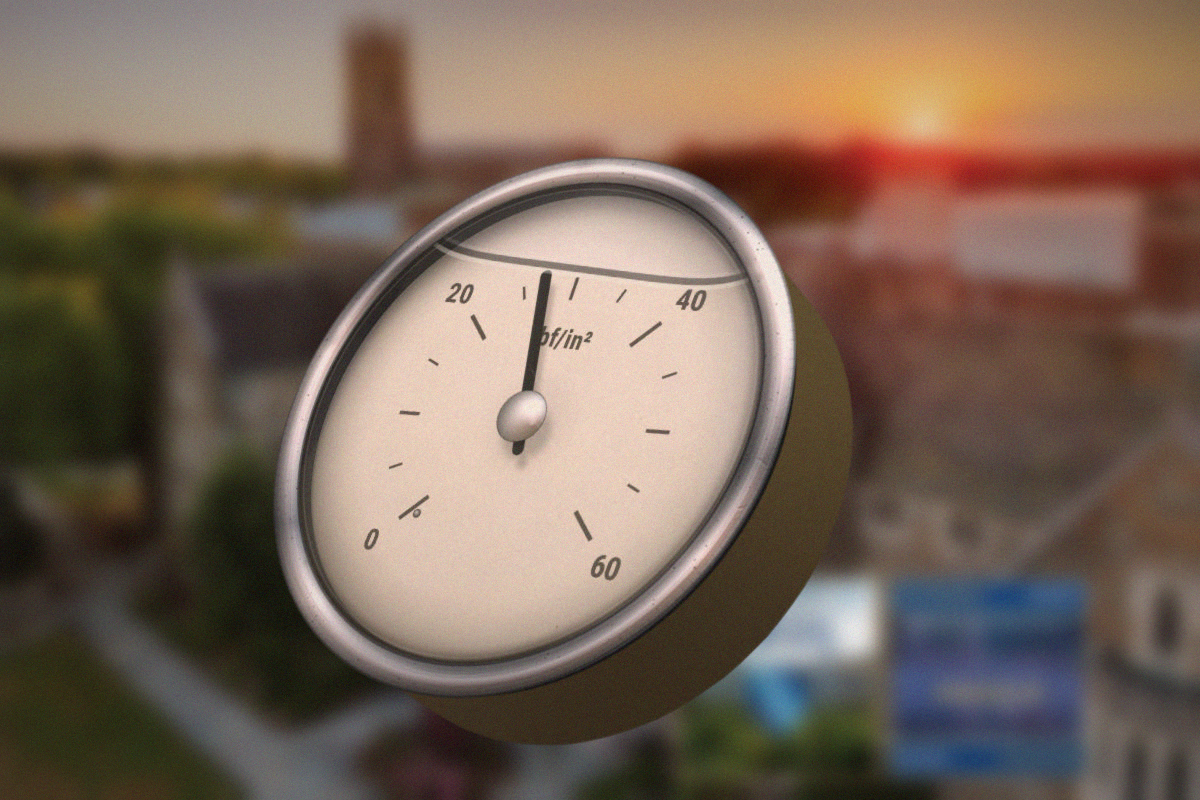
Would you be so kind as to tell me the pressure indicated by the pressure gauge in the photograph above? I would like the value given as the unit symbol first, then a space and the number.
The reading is psi 27.5
